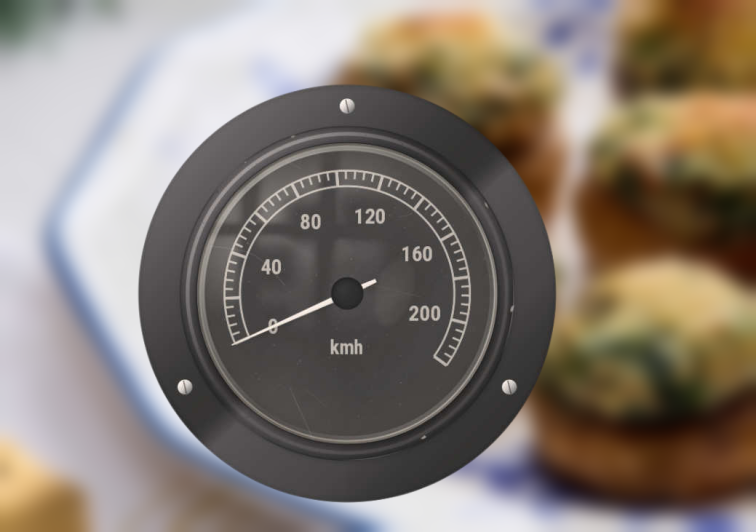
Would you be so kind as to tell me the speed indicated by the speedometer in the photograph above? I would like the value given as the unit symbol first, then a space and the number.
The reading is km/h 0
